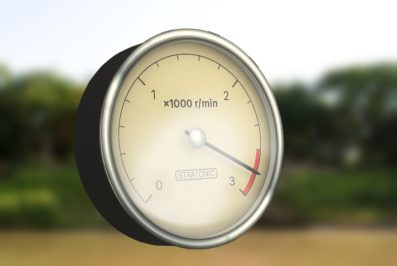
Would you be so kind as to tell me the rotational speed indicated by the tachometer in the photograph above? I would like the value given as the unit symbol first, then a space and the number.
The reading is rpm 2800
